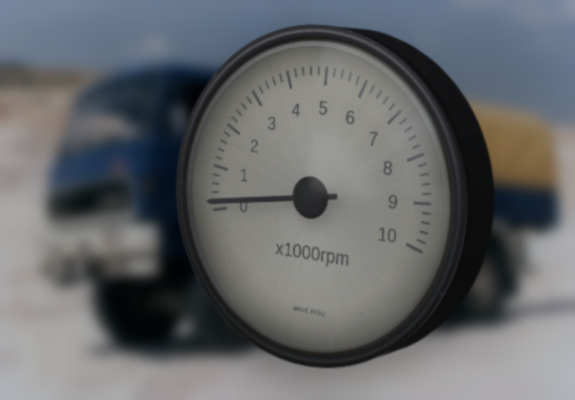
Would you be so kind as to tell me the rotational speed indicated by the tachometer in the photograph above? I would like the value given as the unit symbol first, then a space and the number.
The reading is rpm 200
